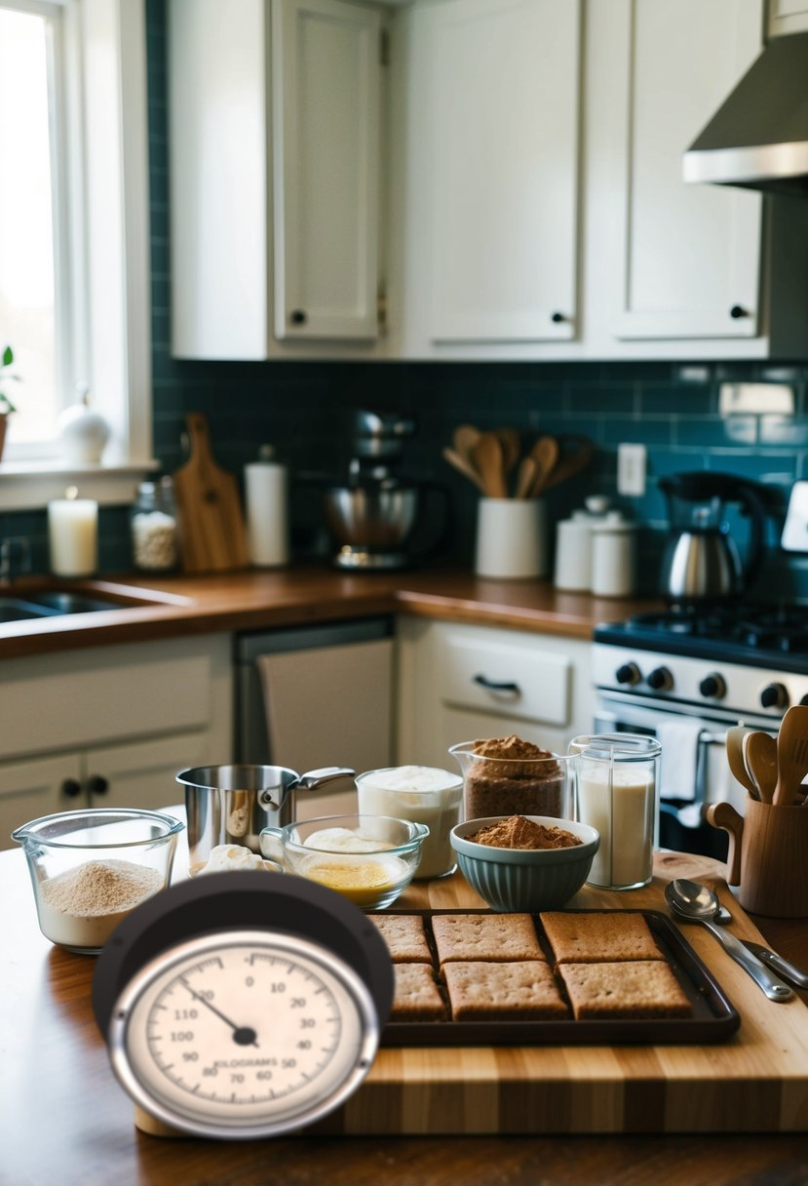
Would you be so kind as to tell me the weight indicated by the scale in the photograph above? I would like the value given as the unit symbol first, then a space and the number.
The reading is kg 120
